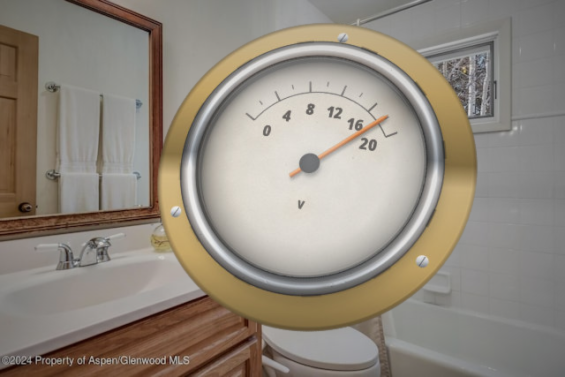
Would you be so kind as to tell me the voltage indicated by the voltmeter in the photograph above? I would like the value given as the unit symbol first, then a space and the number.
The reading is V 18
